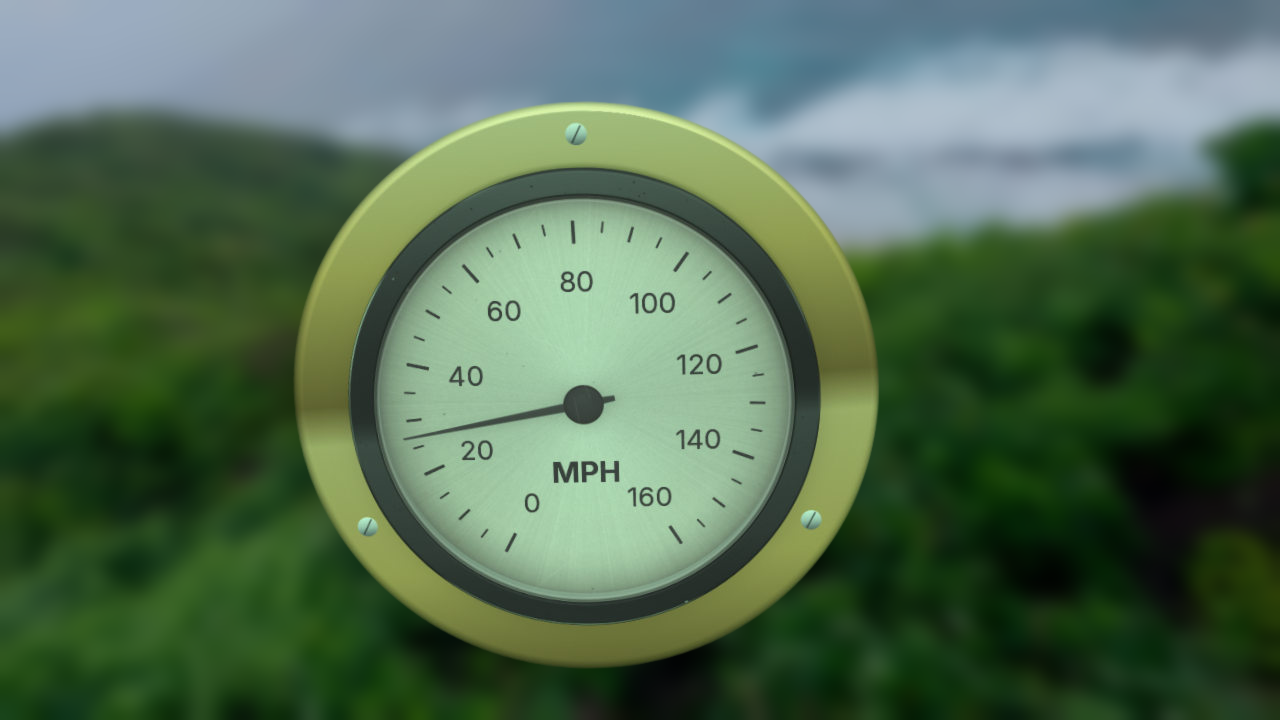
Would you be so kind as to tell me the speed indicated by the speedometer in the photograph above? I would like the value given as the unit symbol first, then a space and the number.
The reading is mph 27.5
